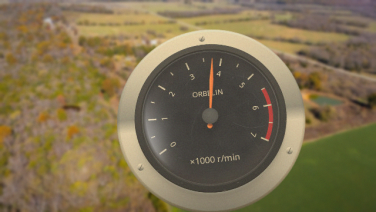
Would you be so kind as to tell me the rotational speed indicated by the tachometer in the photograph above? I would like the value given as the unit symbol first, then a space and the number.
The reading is rpm 3750
